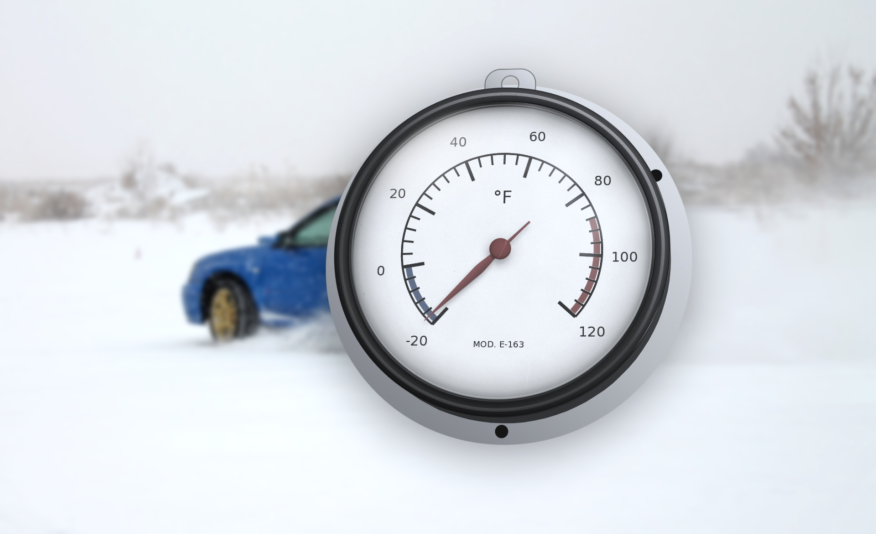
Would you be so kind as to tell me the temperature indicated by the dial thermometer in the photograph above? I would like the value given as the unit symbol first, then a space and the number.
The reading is °F -18
